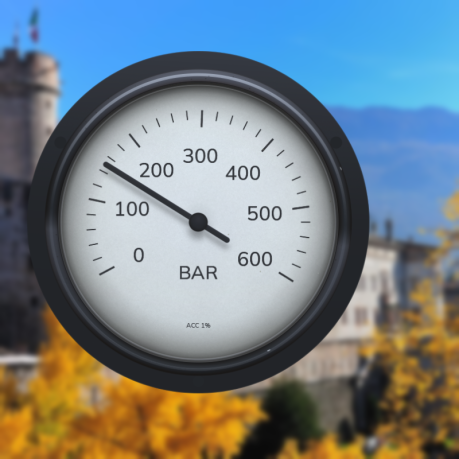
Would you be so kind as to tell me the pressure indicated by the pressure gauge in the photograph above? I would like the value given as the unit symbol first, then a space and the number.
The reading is bar 150
